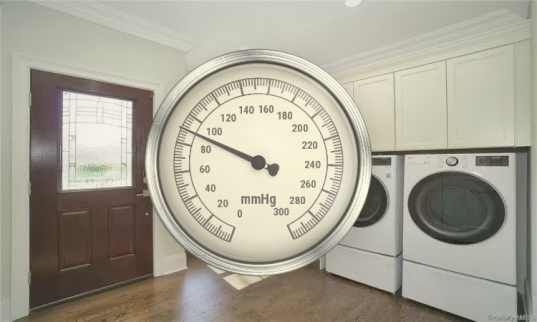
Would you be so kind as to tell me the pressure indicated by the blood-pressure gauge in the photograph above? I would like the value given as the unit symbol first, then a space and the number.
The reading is mmHg 90
